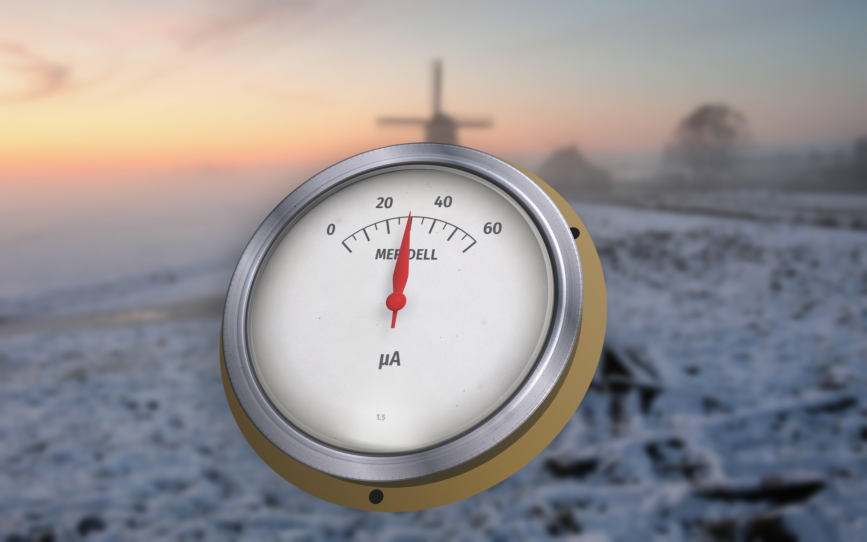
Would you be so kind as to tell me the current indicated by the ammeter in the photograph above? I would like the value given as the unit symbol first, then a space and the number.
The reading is µA 30
